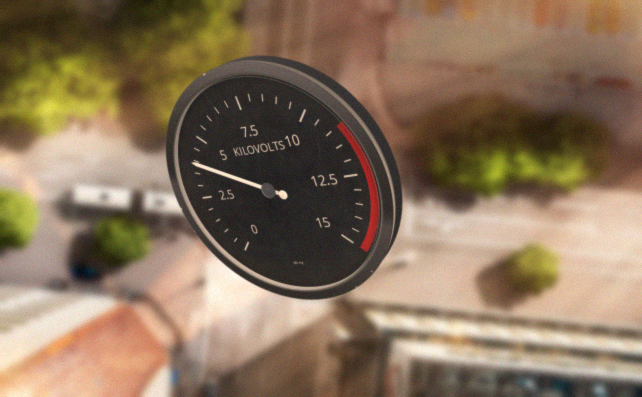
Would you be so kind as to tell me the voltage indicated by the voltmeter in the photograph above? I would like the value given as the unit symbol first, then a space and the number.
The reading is kV 4
